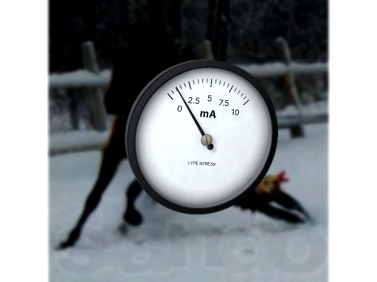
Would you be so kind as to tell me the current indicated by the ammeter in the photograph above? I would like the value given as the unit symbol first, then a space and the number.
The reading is mA 1
